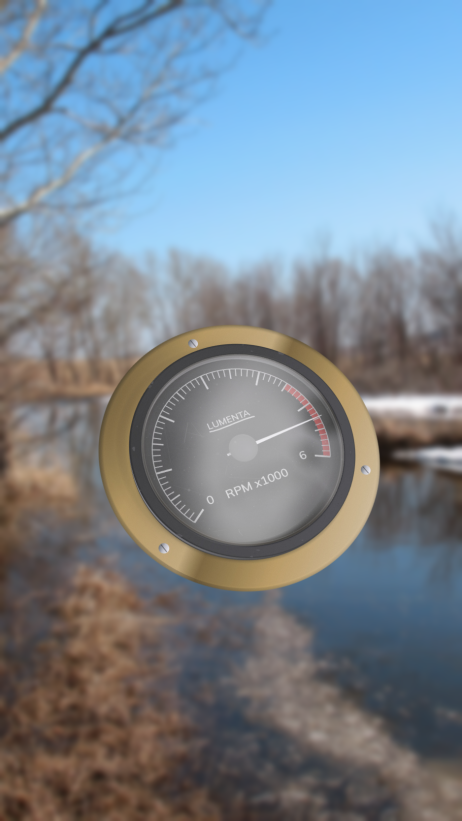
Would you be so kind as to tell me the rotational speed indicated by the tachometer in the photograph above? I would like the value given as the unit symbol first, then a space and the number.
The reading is rpm 5300
